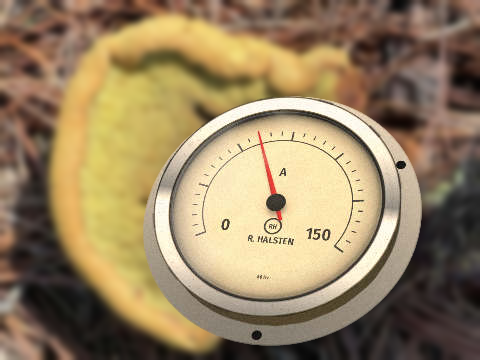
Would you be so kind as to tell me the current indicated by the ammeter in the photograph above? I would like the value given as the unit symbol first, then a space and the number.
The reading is A 60
